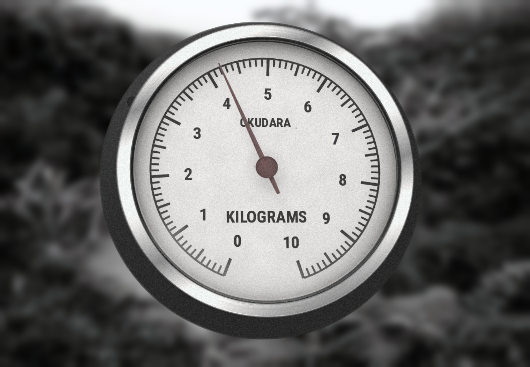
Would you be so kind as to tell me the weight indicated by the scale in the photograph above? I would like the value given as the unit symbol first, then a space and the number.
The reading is kg 4.2
